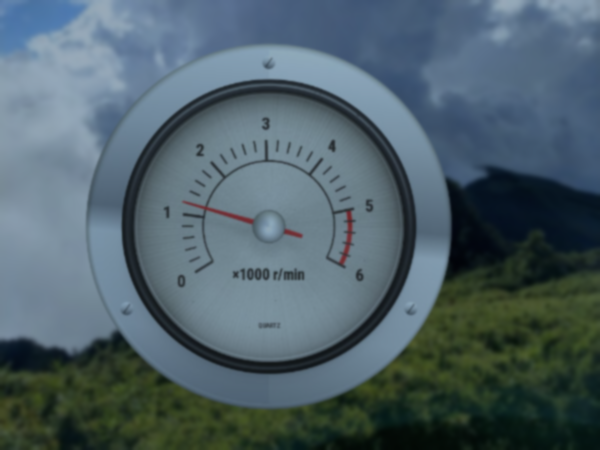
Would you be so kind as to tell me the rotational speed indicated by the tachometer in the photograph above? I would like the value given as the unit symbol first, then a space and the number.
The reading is rpm 1200
